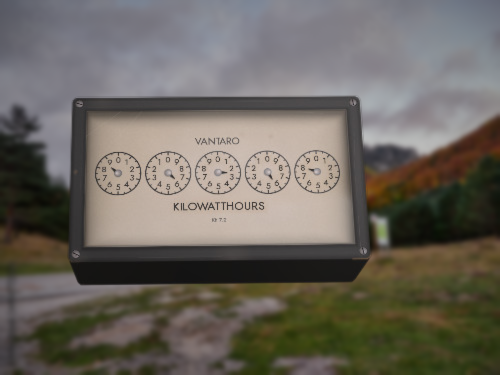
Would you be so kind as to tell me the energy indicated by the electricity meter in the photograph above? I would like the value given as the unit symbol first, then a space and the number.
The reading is kWh 86258
